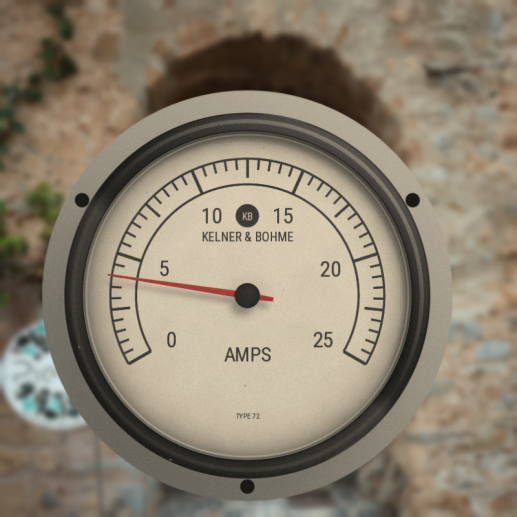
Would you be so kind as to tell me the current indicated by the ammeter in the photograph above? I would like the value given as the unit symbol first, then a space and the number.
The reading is A 4
